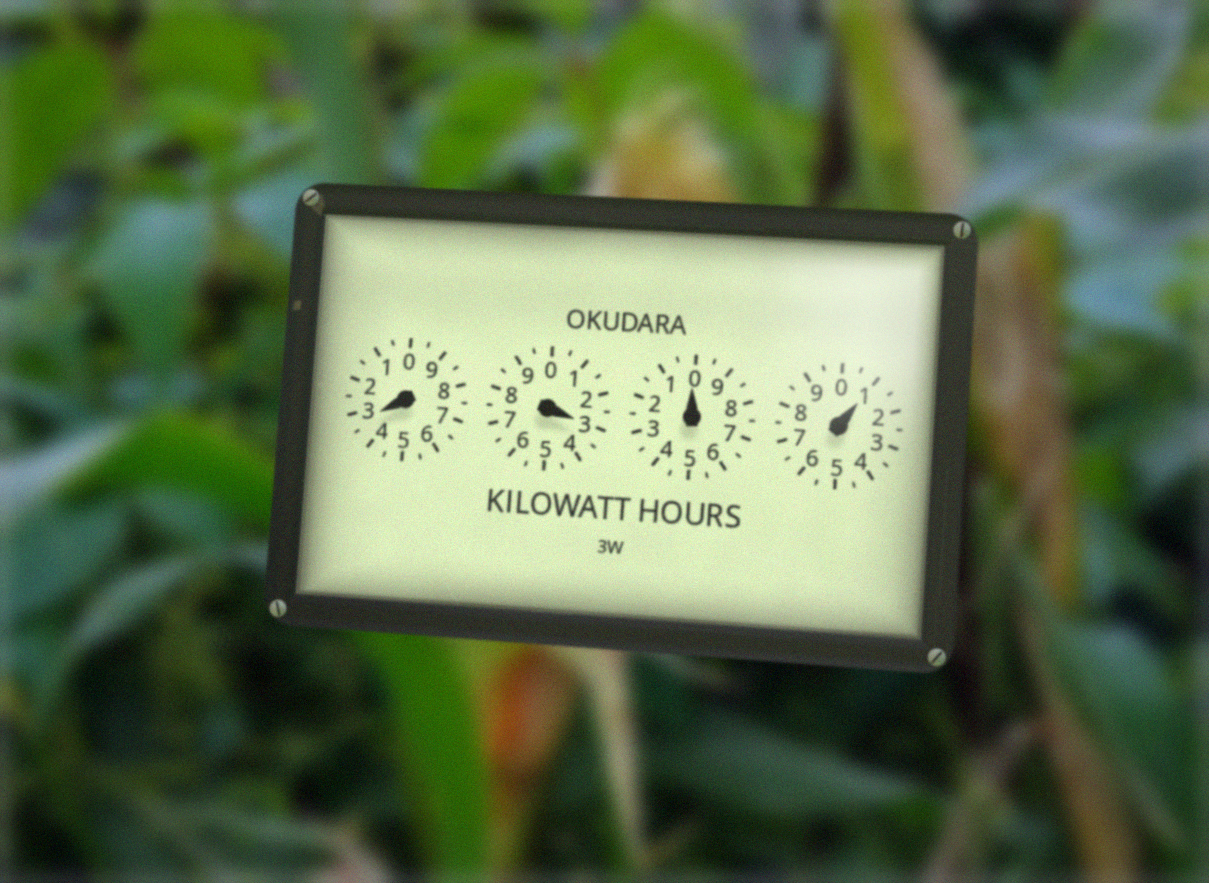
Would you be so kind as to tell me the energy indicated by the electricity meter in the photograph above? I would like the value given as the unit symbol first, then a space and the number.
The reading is kWh 3301
